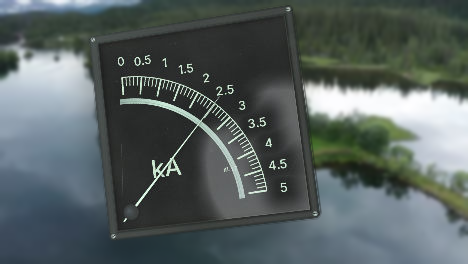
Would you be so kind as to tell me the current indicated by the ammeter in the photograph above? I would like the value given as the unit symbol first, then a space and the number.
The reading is kA 2.5
